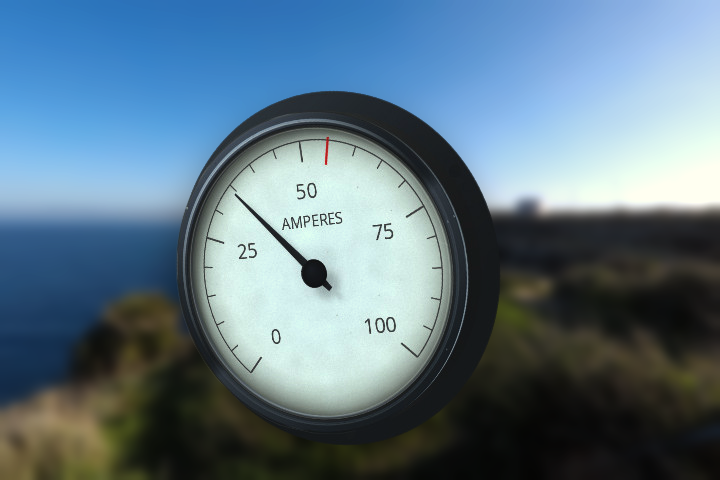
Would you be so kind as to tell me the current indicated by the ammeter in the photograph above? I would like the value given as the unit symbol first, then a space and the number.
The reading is A 35
